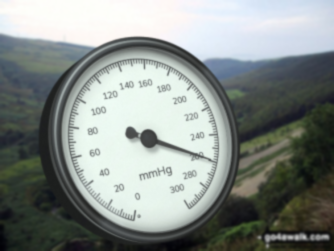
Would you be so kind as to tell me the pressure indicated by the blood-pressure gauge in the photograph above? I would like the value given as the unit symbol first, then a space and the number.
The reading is mmHg 260
